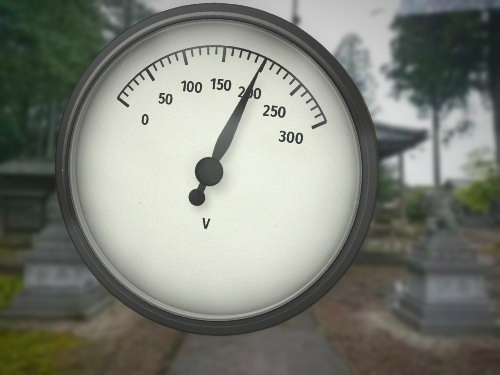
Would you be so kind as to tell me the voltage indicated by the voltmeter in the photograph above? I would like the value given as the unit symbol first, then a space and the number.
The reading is V 200
